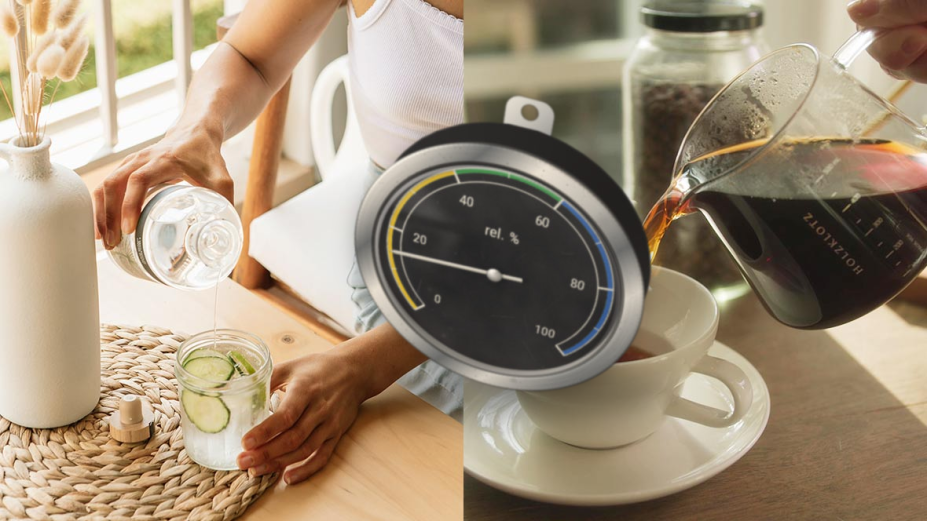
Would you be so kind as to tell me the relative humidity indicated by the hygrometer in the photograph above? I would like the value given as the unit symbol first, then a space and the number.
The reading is % 15
